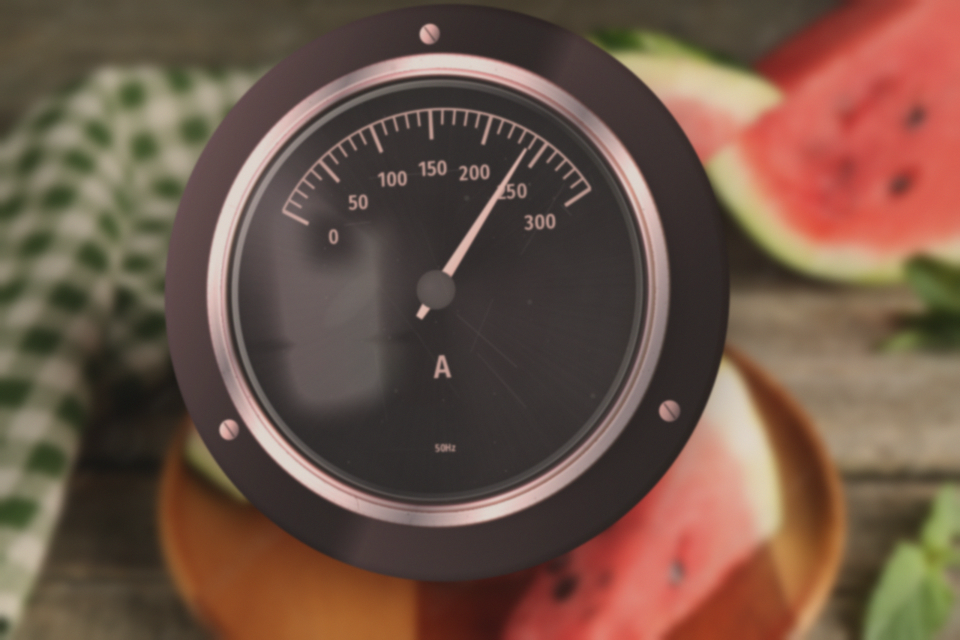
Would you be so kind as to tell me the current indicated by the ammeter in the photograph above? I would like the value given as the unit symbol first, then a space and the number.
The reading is A 240
